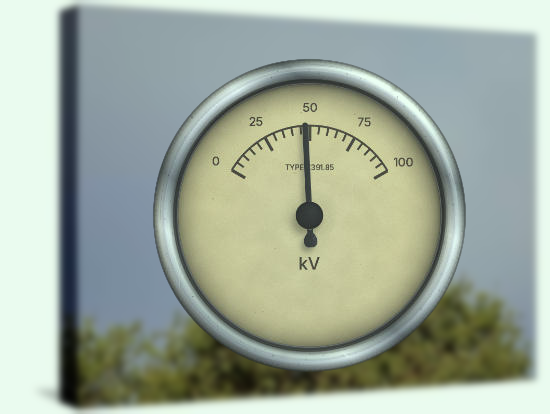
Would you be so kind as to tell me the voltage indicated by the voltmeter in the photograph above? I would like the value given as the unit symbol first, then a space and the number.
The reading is kV 47.5
